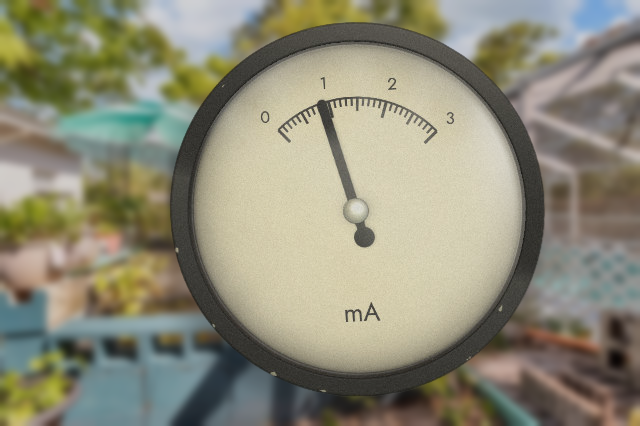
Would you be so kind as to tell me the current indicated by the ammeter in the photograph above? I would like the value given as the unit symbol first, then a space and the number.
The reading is mA 0.9
